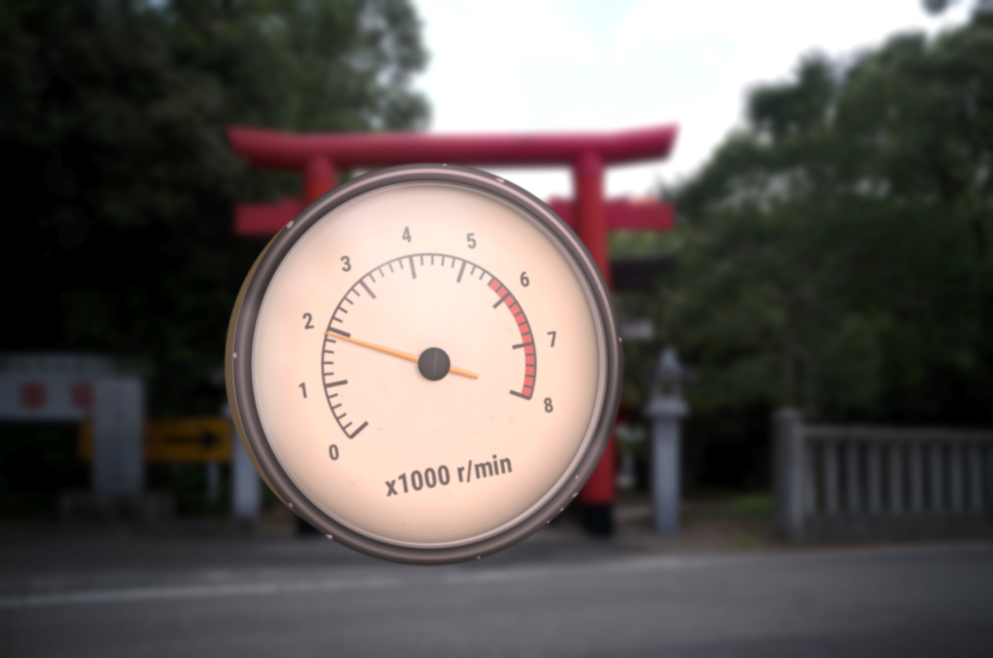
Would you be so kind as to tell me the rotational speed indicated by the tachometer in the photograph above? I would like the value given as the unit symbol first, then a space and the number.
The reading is rpm 1900
